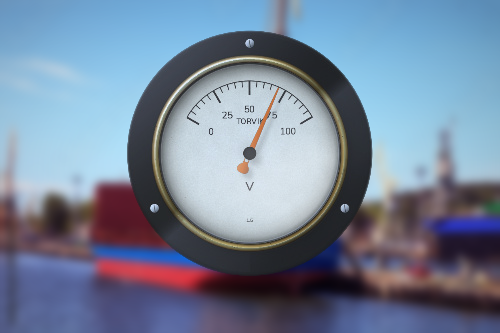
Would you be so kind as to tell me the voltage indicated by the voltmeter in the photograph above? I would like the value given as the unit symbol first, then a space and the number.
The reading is V 70
